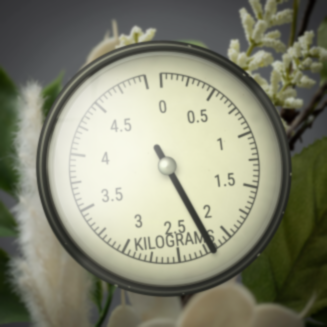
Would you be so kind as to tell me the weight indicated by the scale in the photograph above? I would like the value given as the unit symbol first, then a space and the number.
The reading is kg 2.2
